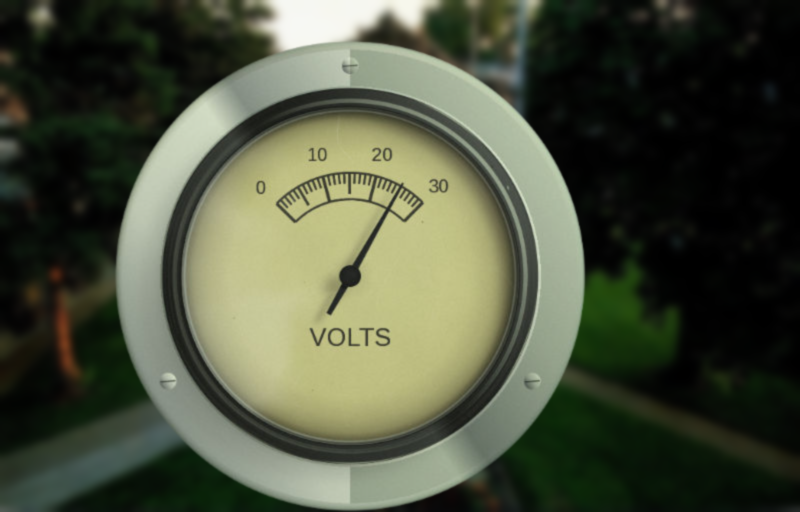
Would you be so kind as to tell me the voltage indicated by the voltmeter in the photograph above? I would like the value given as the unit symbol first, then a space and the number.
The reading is V 25
